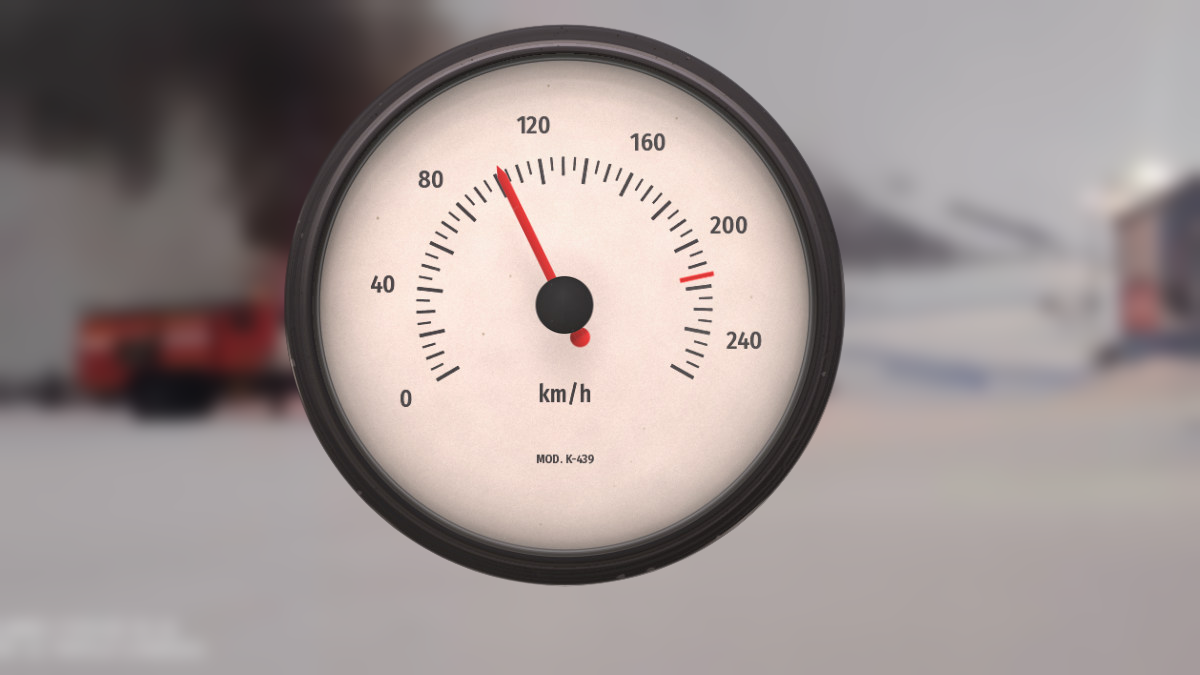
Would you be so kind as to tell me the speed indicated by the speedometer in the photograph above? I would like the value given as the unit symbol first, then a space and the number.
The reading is km/h 102.5
